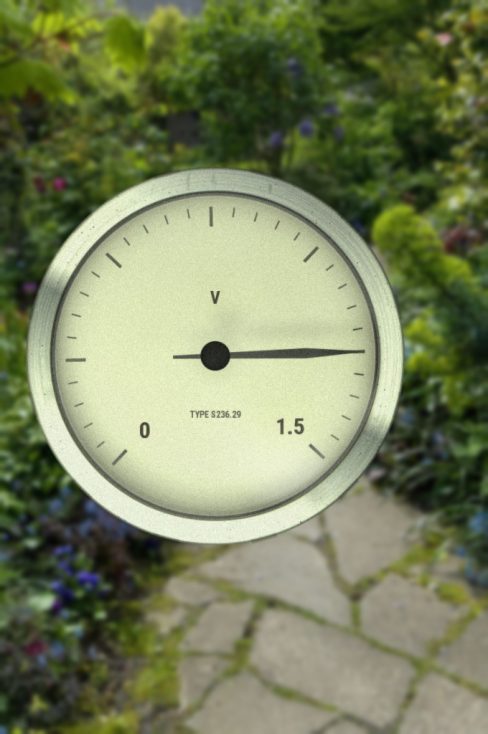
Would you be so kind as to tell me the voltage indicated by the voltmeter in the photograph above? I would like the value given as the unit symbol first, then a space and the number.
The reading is V 1.25
